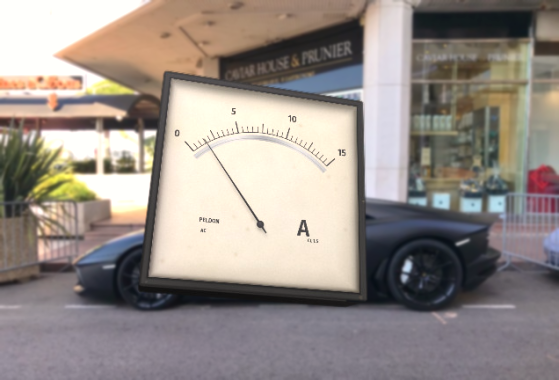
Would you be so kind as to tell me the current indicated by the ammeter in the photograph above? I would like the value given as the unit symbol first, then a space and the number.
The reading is A 1.5
